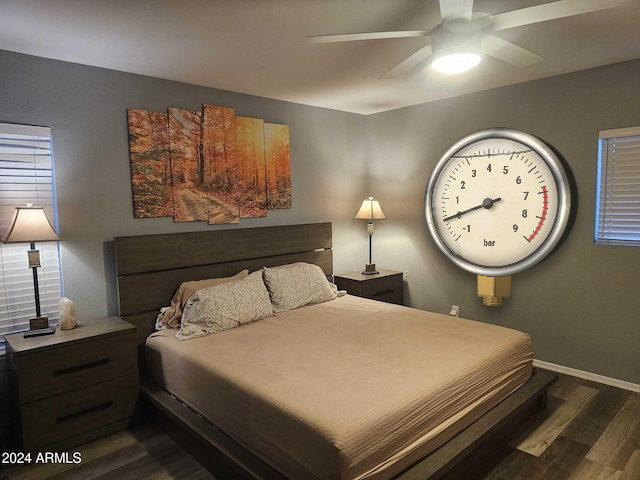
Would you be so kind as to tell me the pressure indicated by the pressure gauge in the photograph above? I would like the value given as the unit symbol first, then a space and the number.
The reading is bar 0
